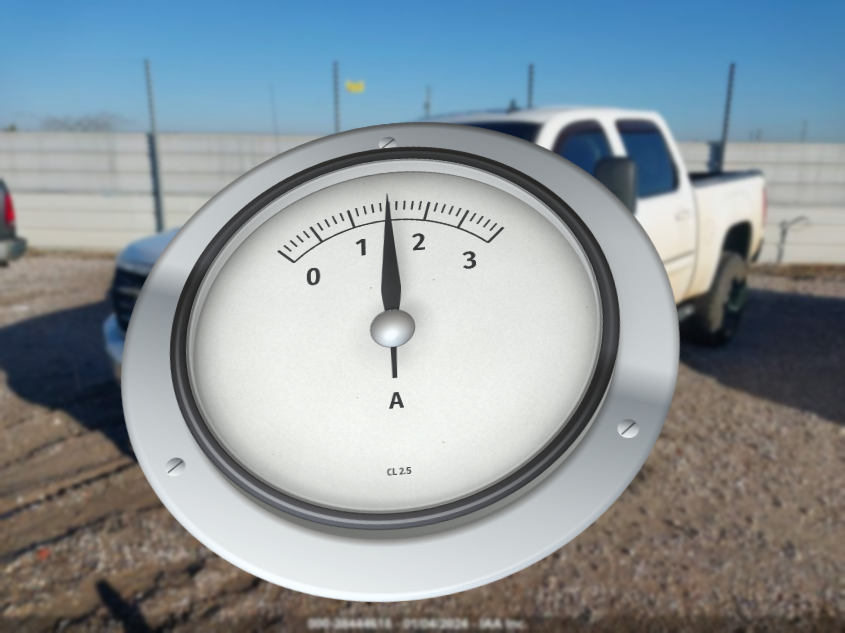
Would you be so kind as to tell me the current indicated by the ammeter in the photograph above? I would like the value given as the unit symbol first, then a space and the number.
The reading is A 1.5
